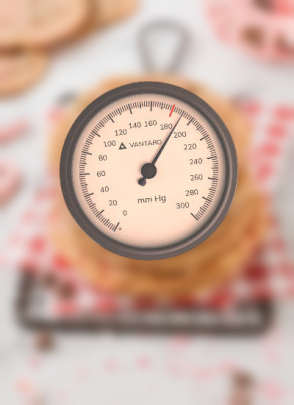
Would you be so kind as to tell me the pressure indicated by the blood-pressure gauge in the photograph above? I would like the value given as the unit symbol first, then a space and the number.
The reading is mmHg 190
